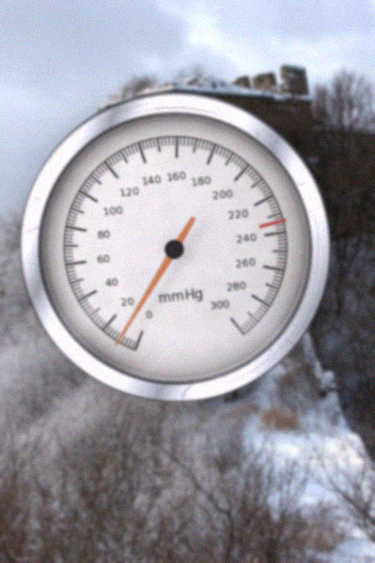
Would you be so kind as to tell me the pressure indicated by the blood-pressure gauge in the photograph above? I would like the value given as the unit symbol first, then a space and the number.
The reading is mmHg 10
